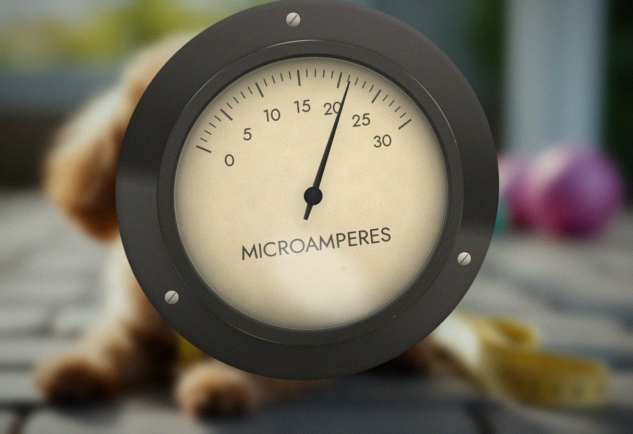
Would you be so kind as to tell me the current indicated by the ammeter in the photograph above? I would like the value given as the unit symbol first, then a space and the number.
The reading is µA 21
